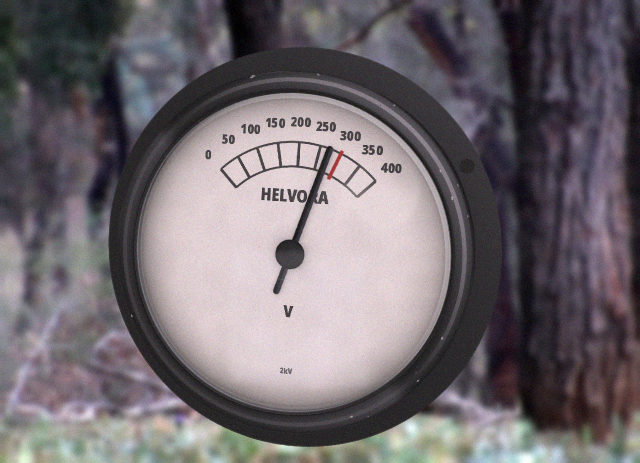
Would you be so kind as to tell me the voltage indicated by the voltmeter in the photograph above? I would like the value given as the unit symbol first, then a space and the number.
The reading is V 275
